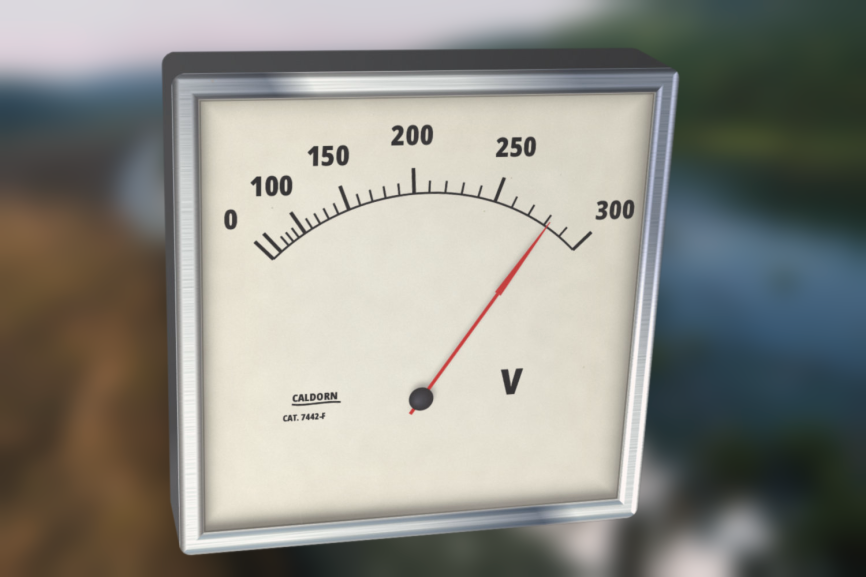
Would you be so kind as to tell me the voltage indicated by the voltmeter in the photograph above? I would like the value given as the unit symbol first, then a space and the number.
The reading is V 280
